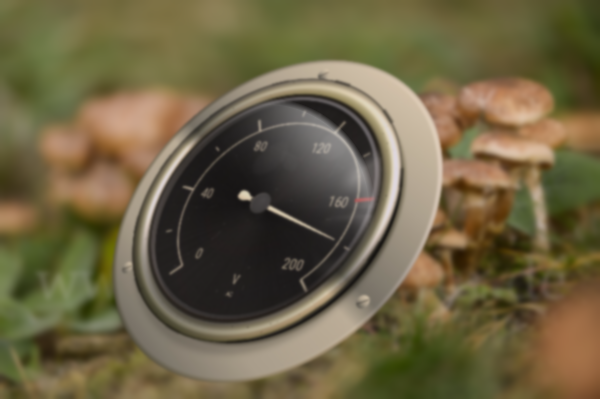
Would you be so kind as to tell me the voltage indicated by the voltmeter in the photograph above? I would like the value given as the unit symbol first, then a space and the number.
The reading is V 180
